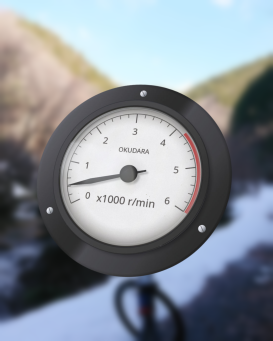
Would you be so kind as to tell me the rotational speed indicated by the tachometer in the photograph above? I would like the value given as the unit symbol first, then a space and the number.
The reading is rpm 400
